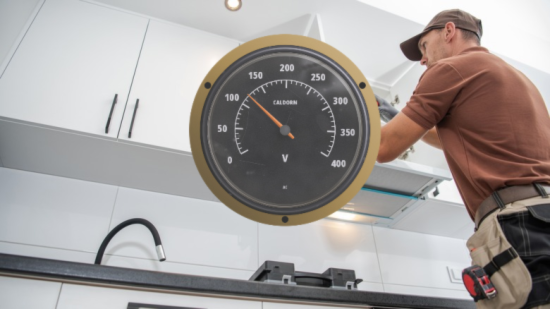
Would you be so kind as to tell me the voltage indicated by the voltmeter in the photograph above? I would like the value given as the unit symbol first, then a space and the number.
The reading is V 120
